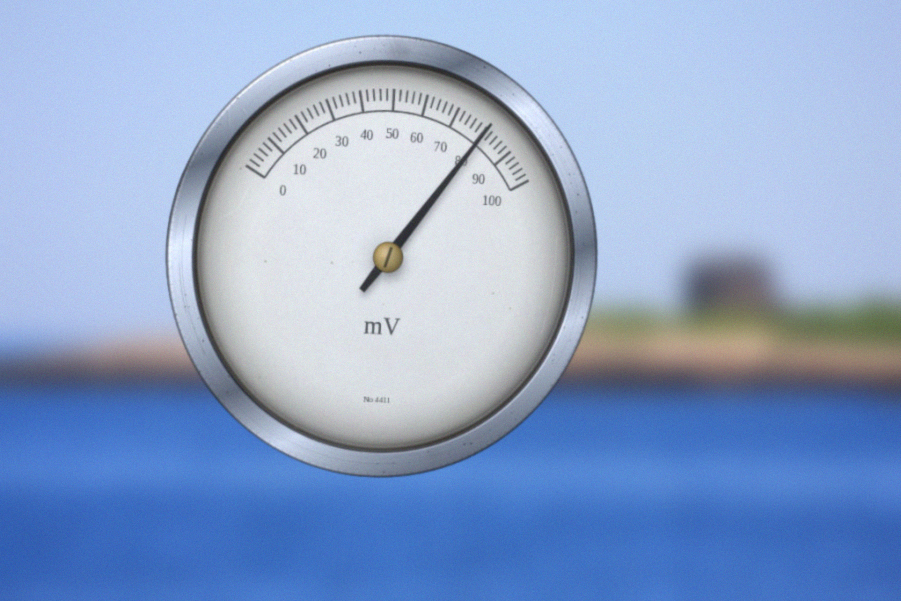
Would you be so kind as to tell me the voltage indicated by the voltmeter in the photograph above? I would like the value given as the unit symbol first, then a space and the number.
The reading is mV 80
